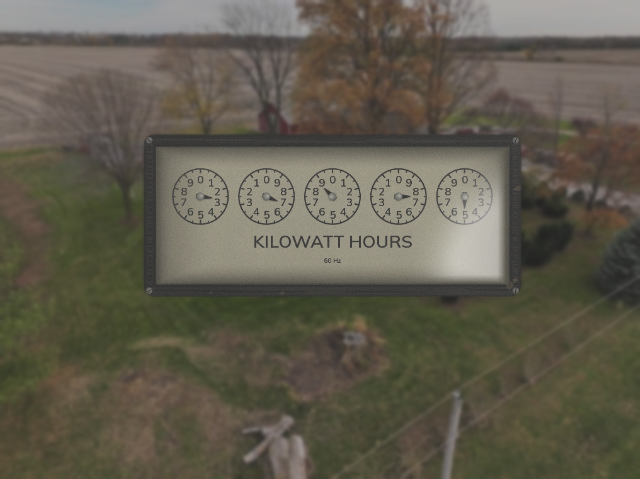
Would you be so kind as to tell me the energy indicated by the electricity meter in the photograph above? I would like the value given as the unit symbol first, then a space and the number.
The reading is kWh 26875
